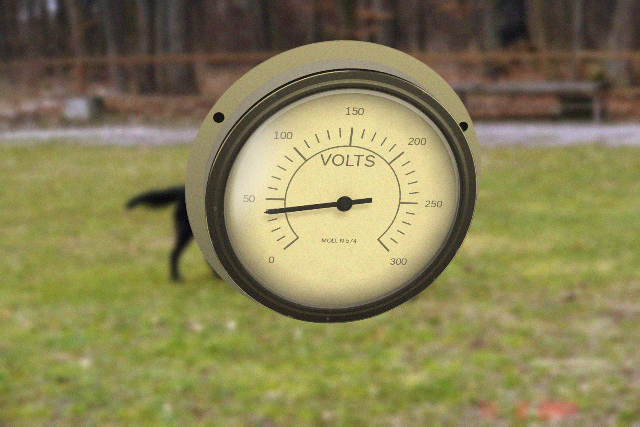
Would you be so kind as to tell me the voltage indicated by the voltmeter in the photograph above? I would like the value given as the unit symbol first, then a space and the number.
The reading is V 40
